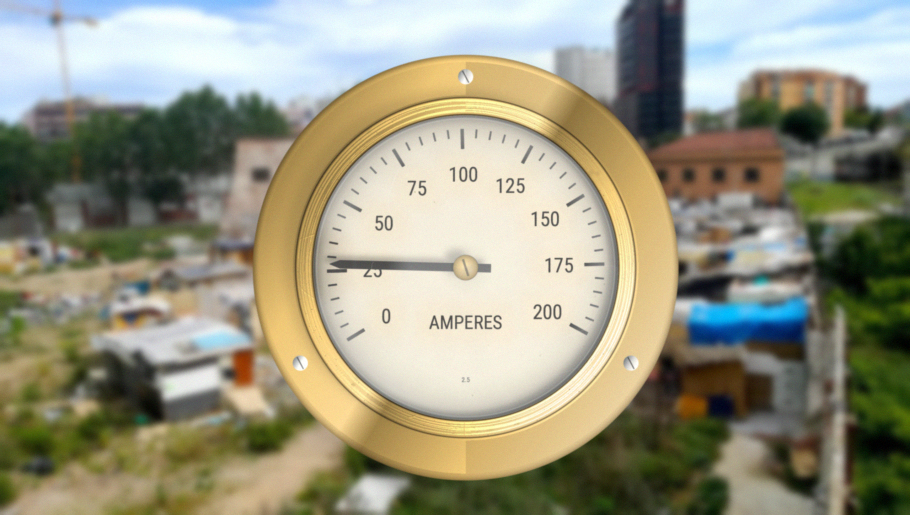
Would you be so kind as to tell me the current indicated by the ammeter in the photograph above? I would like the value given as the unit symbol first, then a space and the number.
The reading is A 27.5
